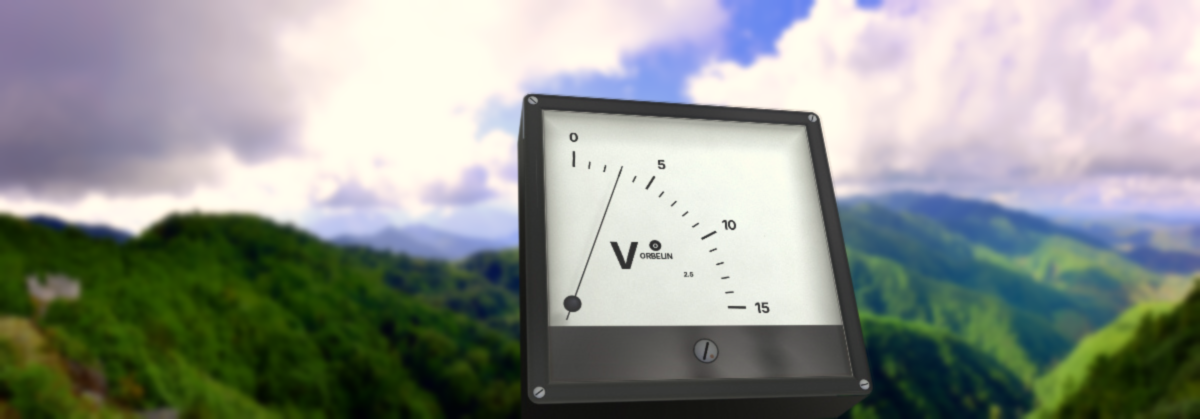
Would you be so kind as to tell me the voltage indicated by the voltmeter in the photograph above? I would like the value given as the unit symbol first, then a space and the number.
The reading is V 3
